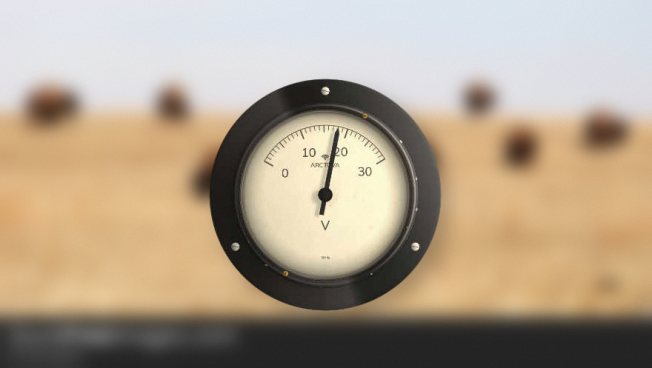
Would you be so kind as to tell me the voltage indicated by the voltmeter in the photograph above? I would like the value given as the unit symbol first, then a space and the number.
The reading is V 18
